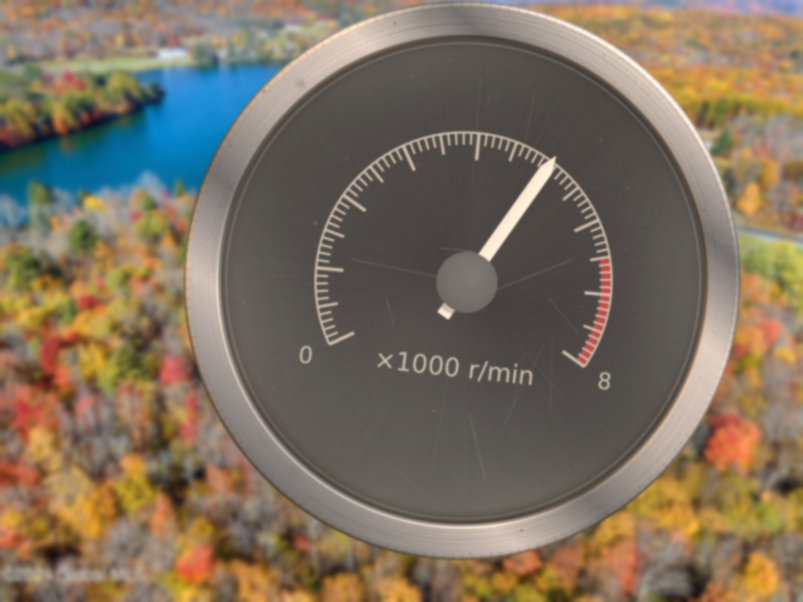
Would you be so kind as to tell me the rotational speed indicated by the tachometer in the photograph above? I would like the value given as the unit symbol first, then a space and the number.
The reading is rpm 5000
